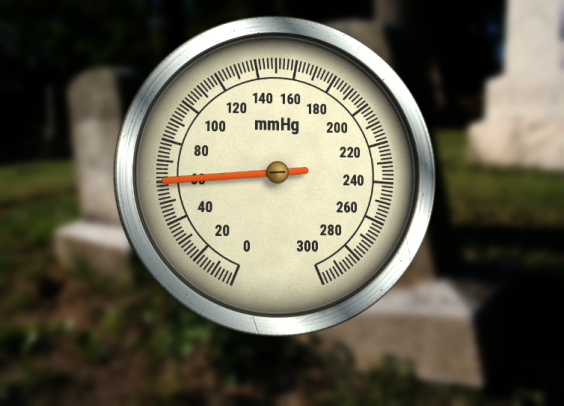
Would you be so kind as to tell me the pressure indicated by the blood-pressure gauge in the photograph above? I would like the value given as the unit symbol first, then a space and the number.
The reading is mmHg 60
